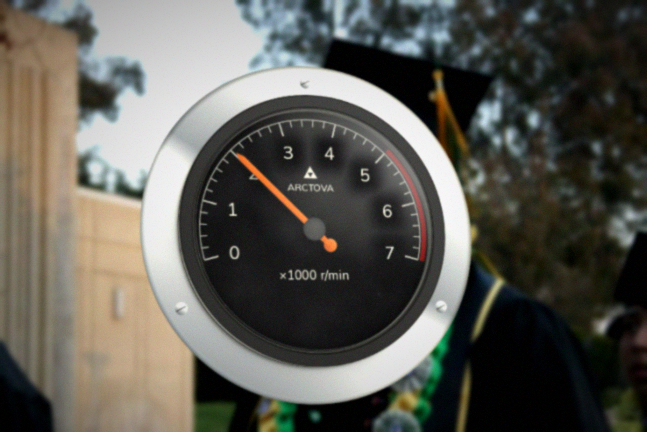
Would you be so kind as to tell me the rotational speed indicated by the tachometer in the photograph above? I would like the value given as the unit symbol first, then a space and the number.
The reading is rpm 2000
